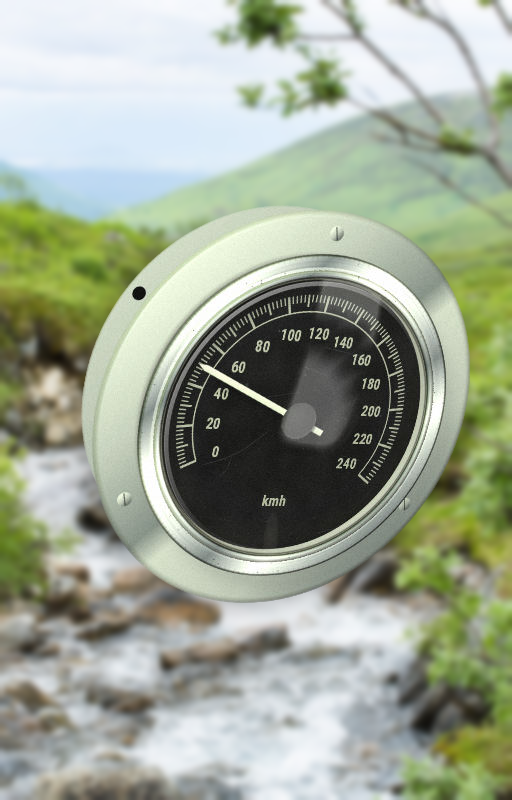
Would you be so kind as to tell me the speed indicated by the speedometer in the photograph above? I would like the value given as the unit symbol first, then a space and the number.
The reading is km/h 50
